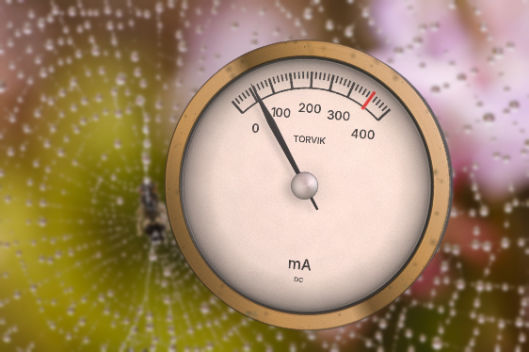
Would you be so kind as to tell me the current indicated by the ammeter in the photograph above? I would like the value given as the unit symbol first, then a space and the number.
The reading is mA 60
